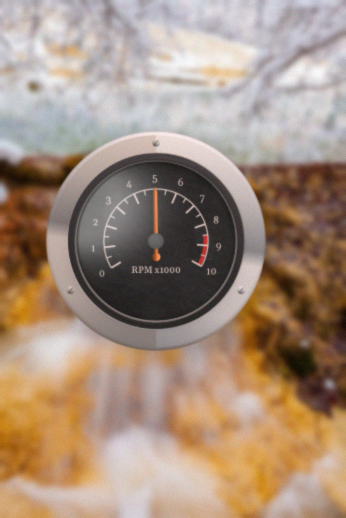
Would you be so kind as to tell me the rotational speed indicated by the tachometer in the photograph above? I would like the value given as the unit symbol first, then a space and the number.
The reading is rpm 5000
